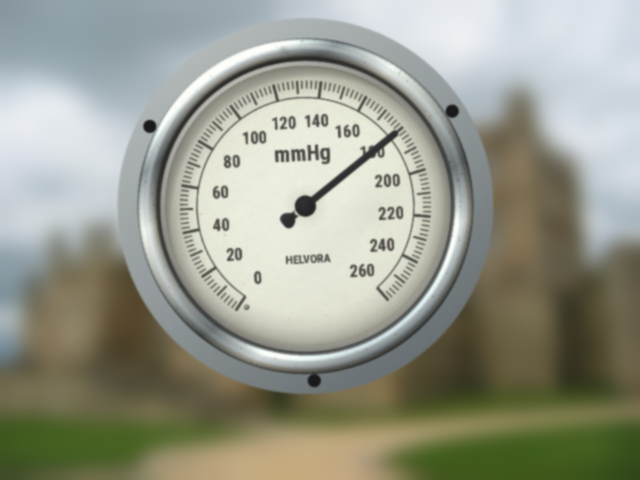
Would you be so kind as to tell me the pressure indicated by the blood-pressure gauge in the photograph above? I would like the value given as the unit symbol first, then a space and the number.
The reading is mmHg 180
